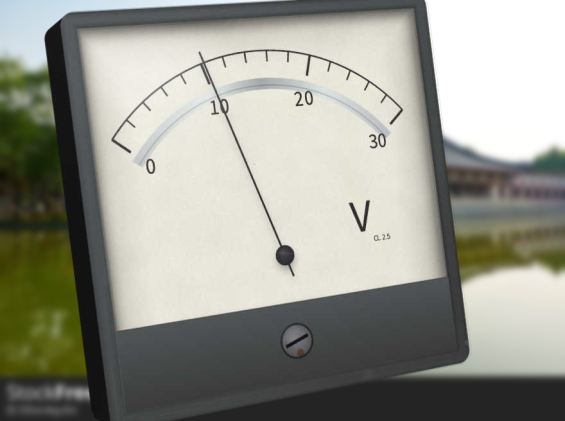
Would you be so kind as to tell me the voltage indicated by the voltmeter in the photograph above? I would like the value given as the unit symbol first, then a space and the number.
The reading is V 10
